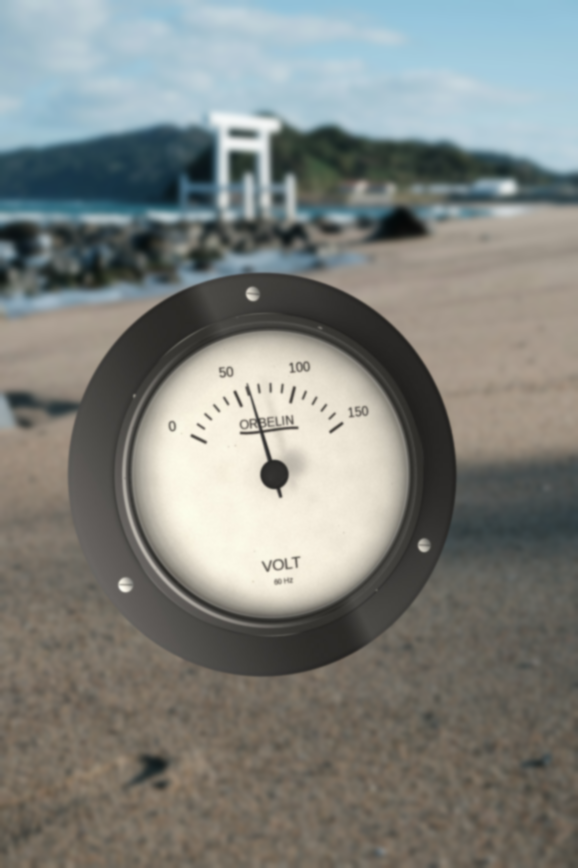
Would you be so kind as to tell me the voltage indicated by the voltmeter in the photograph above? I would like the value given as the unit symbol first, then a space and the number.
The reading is V 60
